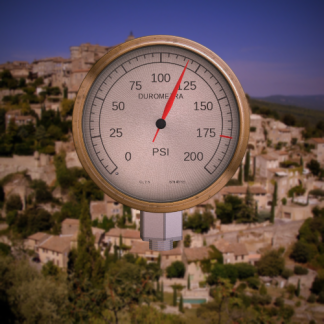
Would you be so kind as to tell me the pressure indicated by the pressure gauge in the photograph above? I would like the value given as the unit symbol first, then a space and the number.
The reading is psi 117.5
